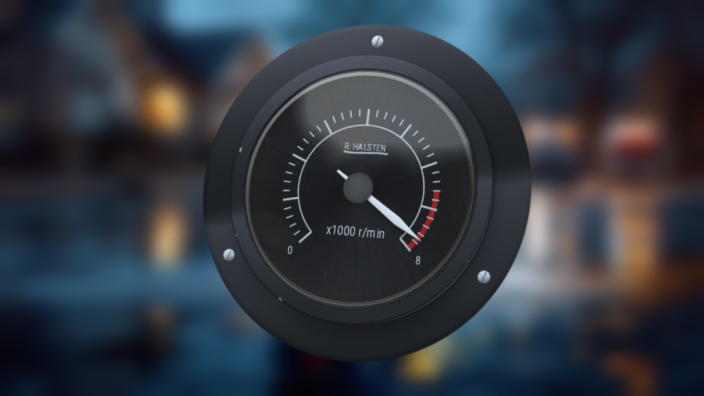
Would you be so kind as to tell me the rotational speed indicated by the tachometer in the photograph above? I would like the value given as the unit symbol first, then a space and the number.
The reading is rpm 7700
